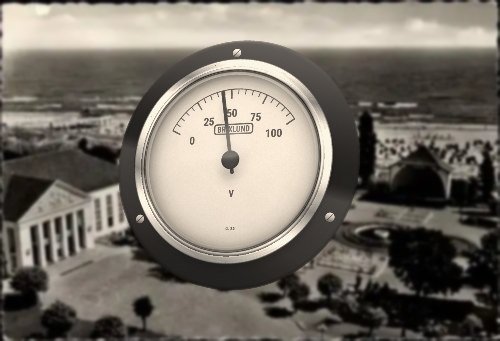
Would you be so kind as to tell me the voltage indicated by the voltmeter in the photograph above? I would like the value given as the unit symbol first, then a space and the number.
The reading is V 45
